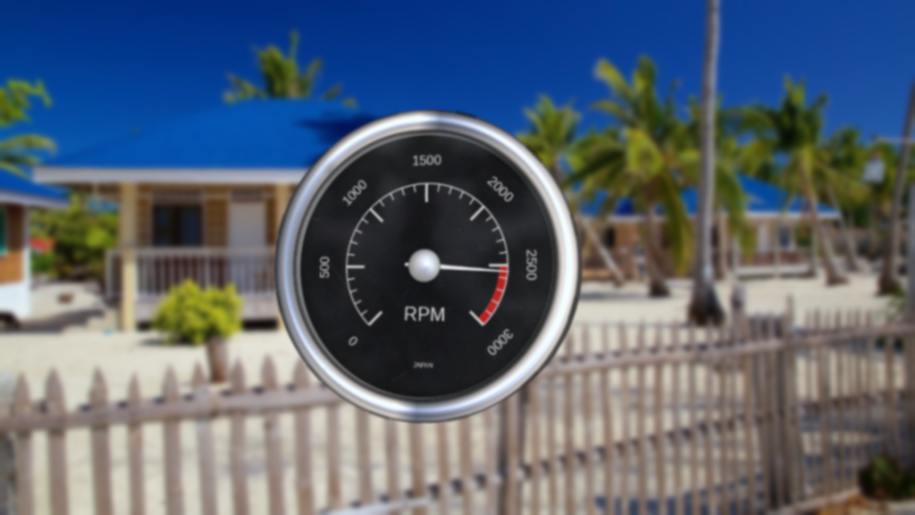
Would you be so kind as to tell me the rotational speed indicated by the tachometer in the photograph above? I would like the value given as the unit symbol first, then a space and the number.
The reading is rpm 2550
